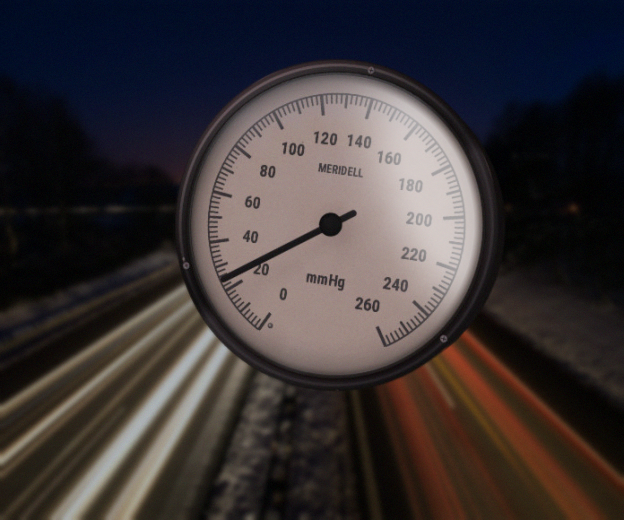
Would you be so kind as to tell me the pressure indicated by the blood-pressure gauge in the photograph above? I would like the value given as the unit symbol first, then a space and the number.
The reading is mmHg 24
